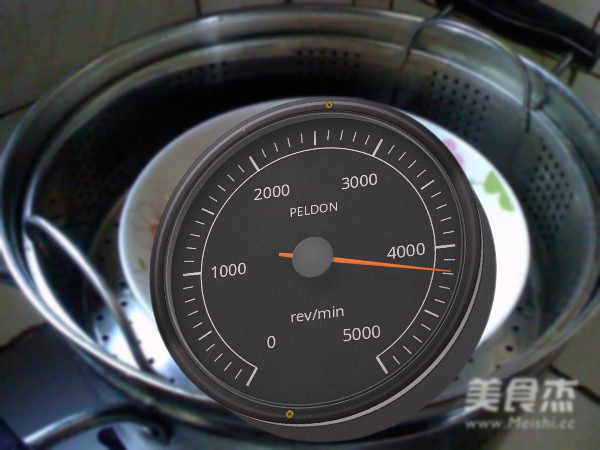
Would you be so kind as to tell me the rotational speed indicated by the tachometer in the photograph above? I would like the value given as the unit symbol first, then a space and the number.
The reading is rpm 4200
